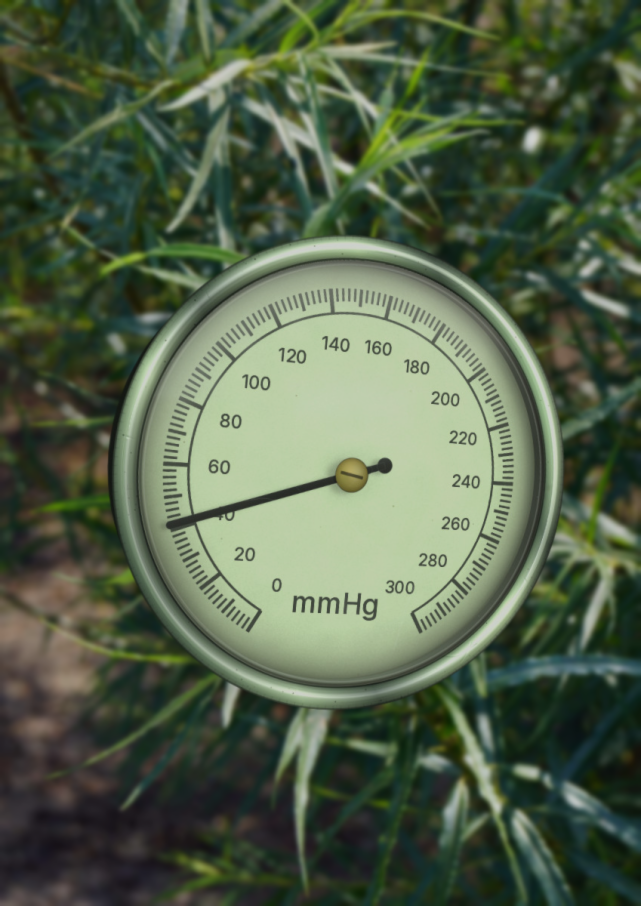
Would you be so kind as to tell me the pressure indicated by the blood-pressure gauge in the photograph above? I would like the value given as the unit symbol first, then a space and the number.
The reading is mmHg 42
